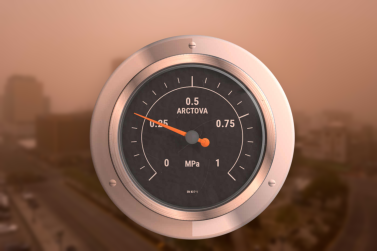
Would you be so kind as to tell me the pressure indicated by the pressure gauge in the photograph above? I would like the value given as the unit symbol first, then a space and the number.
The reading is MPa 0.25
